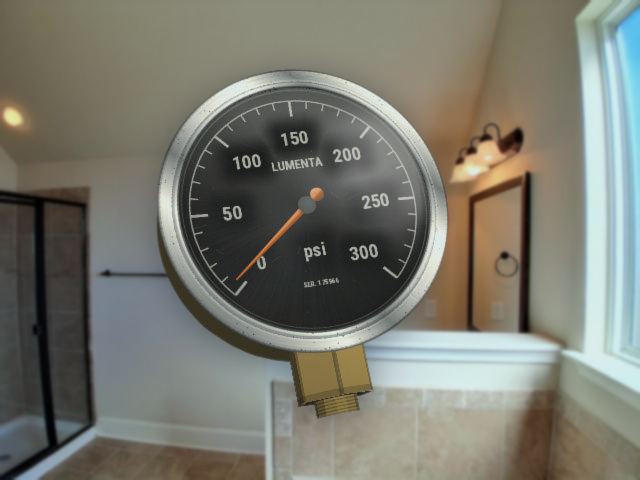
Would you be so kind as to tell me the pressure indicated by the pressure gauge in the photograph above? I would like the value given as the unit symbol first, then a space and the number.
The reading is psi 5
